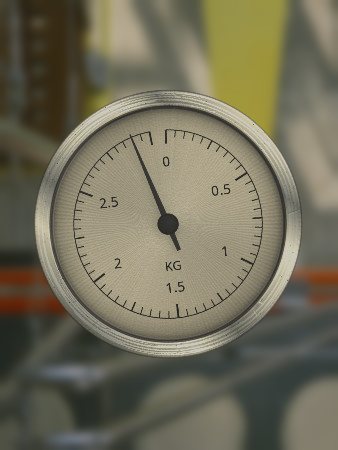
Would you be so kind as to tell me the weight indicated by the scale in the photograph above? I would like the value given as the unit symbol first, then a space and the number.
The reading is kg 2.9
